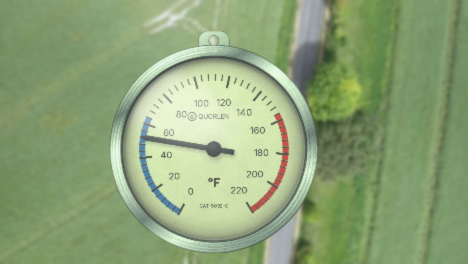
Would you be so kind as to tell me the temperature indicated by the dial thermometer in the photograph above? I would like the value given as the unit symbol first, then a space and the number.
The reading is °F 52
